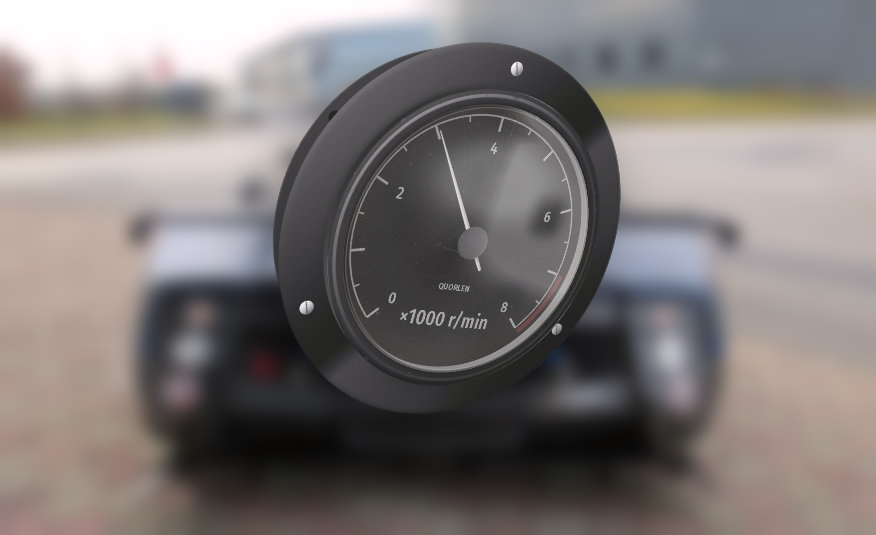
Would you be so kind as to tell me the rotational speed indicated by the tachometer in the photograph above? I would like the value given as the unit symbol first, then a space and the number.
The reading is rpm 3000
